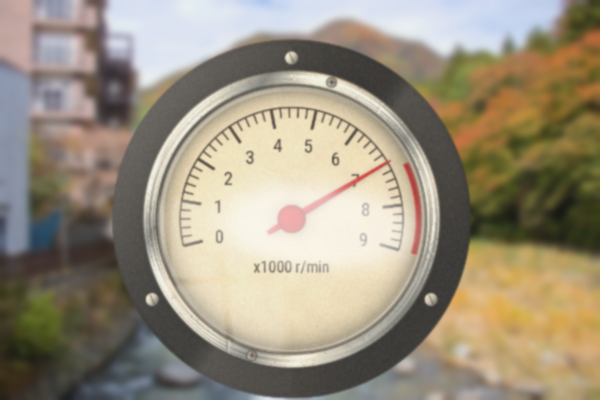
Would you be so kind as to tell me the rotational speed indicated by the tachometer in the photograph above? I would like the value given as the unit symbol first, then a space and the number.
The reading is rpm 7000
